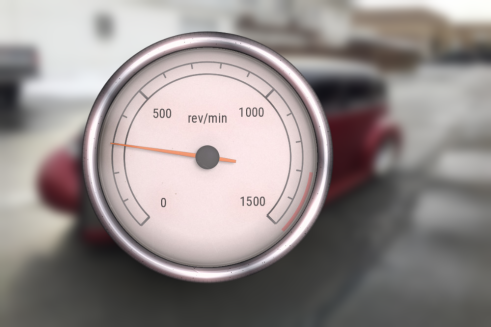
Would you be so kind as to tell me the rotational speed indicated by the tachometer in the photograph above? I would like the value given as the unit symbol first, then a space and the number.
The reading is rpm 300
